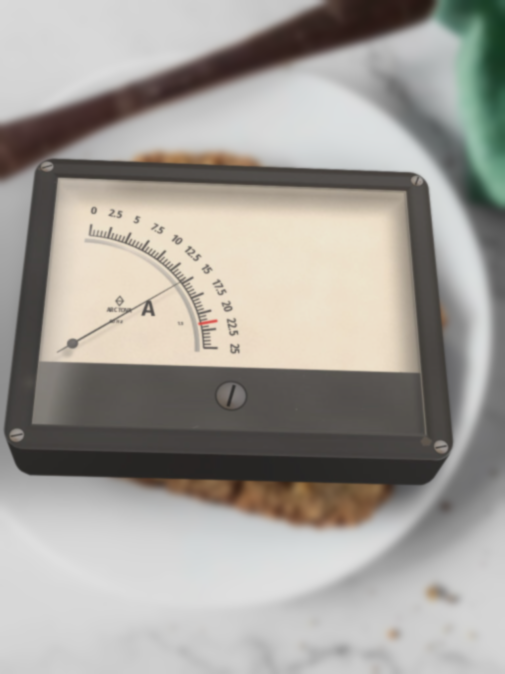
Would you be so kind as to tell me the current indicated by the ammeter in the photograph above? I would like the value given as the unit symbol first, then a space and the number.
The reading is A 15
